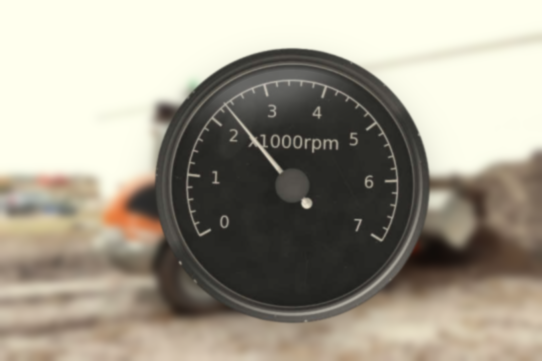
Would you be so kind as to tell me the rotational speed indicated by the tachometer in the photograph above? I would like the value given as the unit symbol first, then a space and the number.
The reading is rpm 2300
